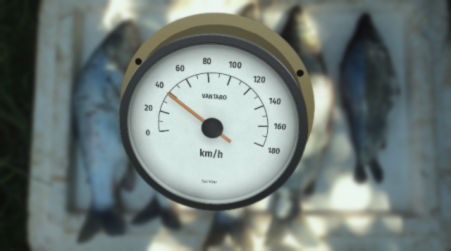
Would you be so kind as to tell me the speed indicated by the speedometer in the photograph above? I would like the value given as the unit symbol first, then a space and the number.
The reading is km/h 40
